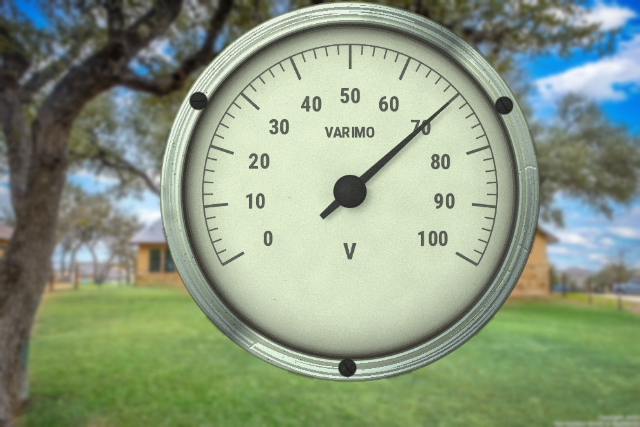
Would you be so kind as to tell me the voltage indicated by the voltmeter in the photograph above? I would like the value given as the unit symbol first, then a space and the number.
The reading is V 70
